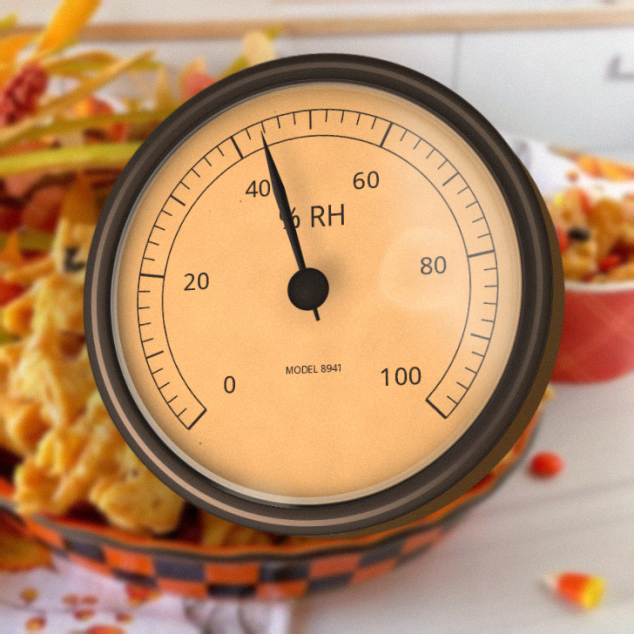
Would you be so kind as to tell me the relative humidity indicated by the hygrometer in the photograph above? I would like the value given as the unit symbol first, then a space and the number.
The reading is % 44
